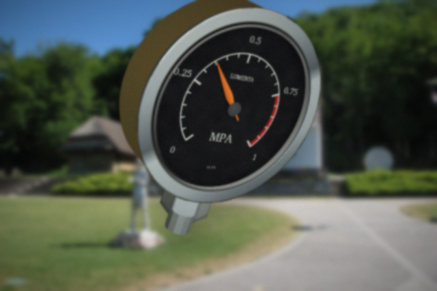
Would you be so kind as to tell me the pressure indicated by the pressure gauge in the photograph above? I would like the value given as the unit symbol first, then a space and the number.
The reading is MPa 0.35
